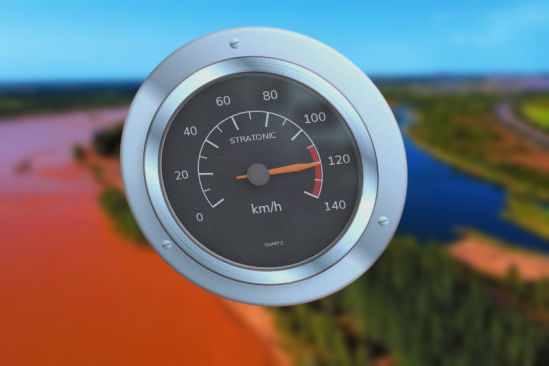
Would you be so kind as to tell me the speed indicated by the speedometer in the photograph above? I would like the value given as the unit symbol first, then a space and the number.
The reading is km/h 120
